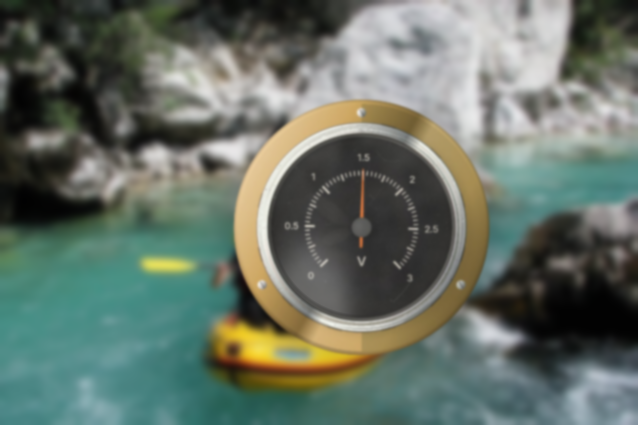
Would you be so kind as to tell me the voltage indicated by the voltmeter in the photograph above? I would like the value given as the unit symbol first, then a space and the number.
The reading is V 1.5
